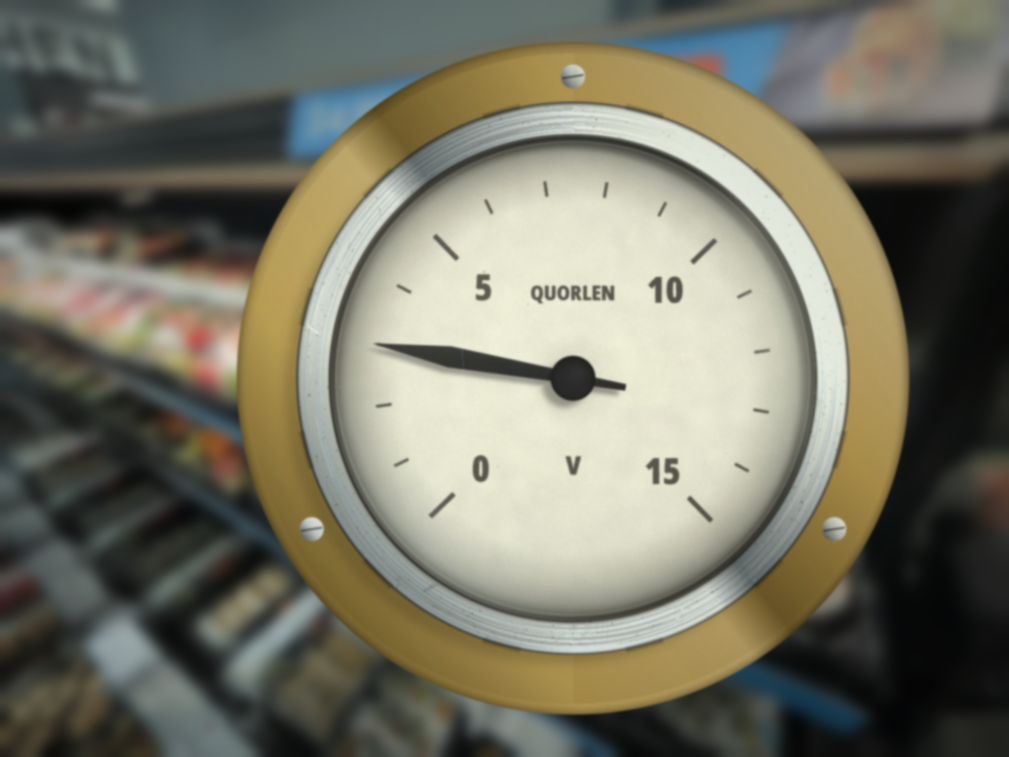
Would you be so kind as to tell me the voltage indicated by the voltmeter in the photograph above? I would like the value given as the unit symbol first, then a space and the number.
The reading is V 3
